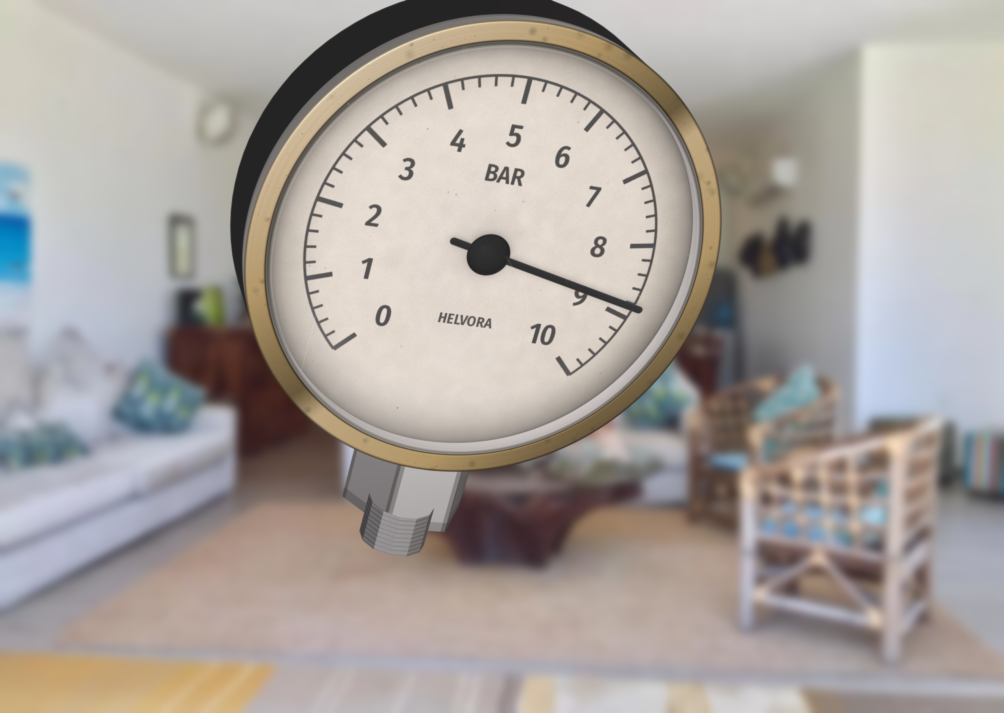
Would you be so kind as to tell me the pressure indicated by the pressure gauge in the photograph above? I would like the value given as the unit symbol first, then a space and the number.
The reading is bar 8.8
